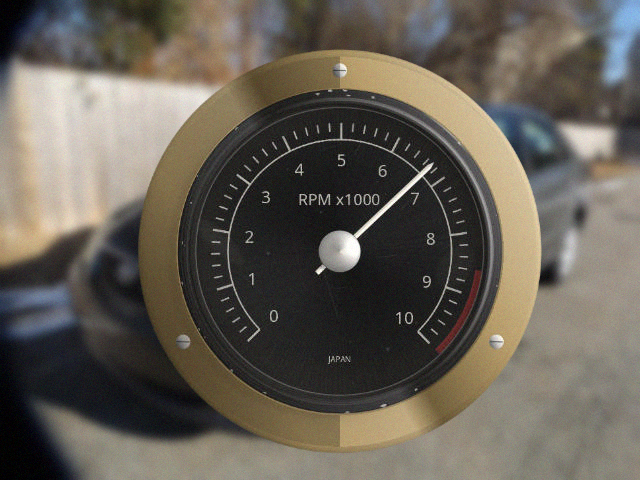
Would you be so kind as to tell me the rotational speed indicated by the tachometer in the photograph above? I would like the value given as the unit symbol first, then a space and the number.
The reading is rpm 6700
